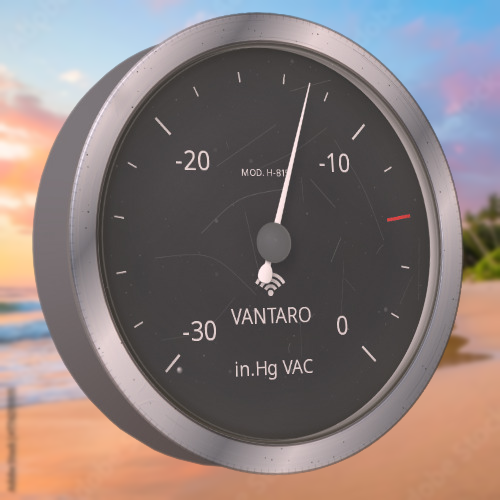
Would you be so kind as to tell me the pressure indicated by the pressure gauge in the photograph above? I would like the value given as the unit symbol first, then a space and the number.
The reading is inHg -13
